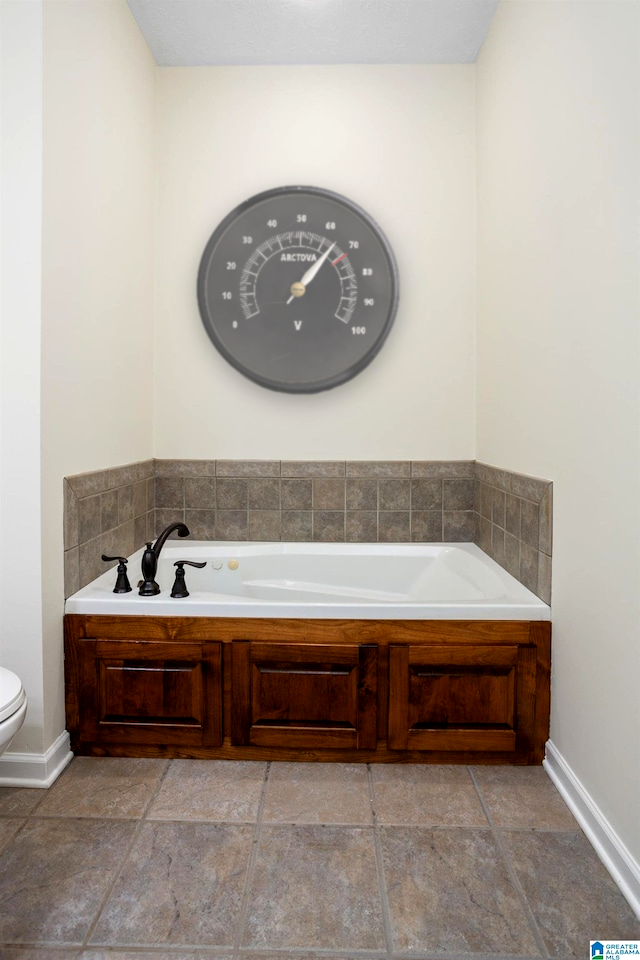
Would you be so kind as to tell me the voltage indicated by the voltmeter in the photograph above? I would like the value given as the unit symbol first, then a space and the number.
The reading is V 65
